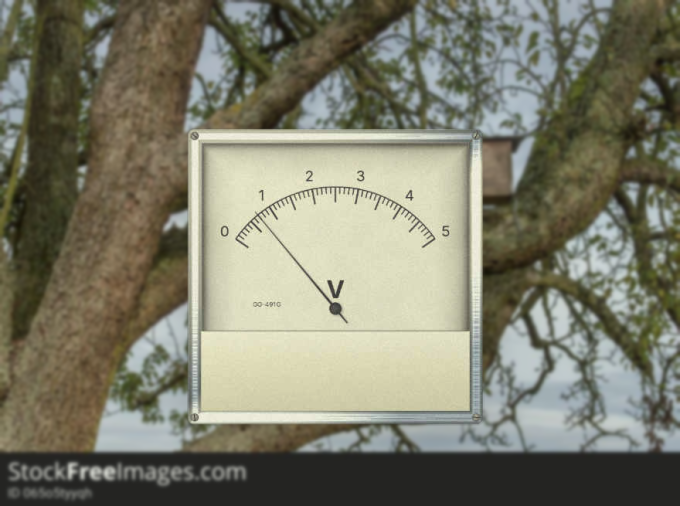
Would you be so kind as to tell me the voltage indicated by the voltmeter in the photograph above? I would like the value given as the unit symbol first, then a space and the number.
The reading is V 0.7
